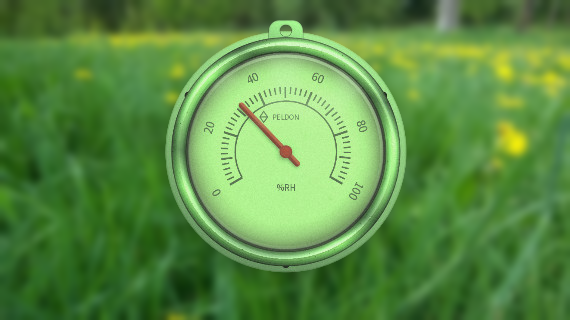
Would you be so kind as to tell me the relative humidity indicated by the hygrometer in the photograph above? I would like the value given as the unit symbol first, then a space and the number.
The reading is % 32
